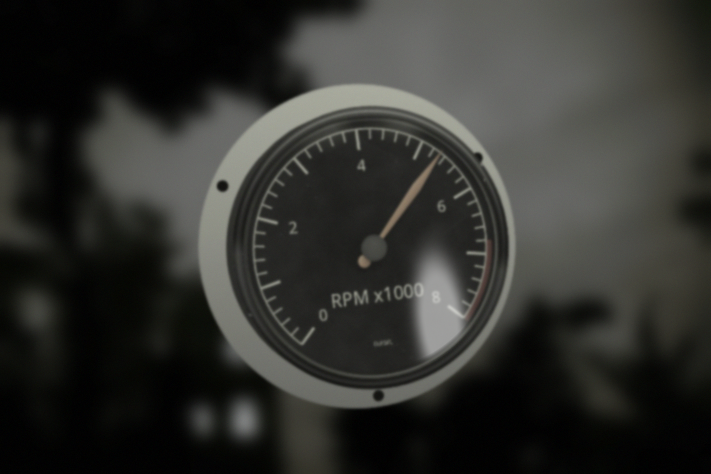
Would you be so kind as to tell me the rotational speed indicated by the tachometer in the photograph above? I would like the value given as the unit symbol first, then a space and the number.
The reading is rpm 5300
